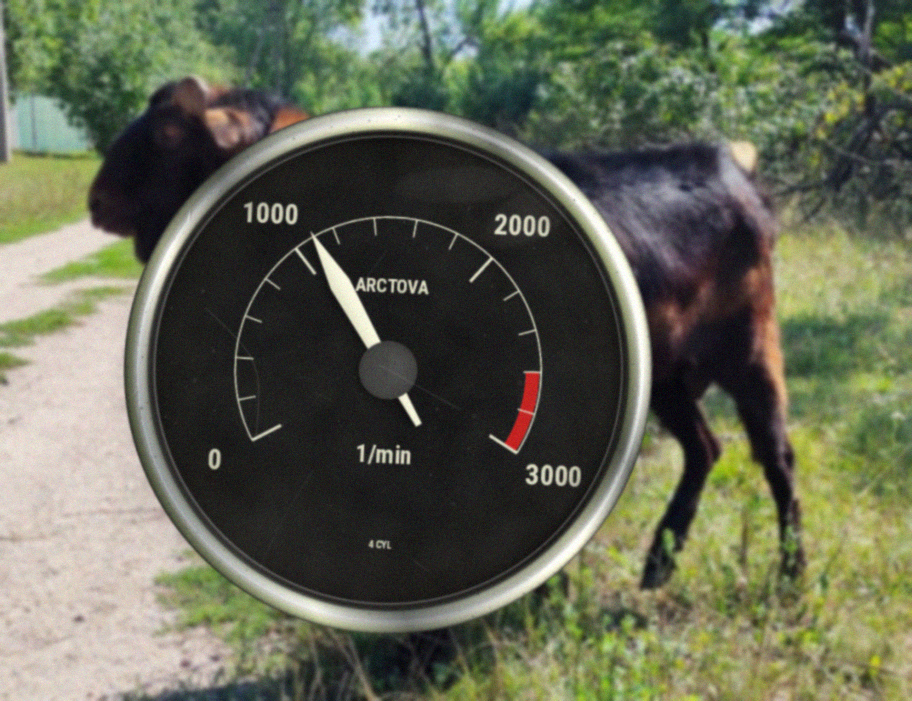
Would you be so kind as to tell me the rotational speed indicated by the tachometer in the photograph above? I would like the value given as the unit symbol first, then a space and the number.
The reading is rpm 1100
